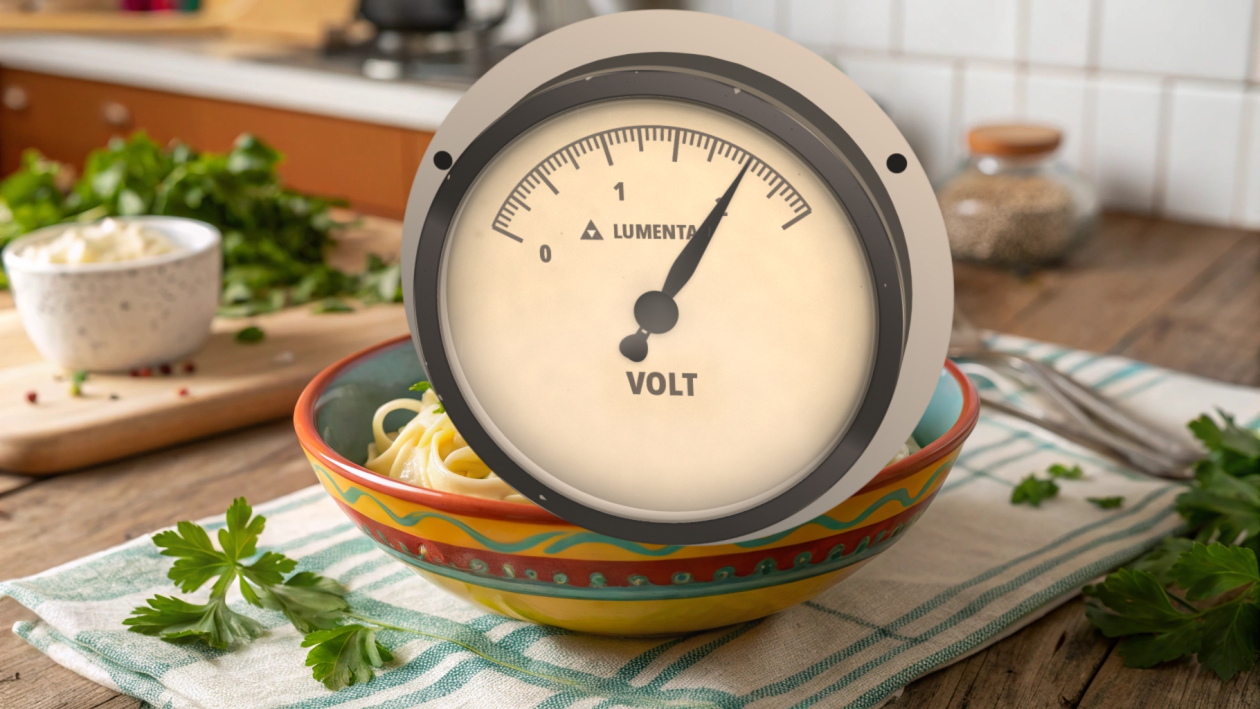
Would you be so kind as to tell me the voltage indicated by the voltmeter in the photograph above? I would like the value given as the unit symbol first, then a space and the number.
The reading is V 2
